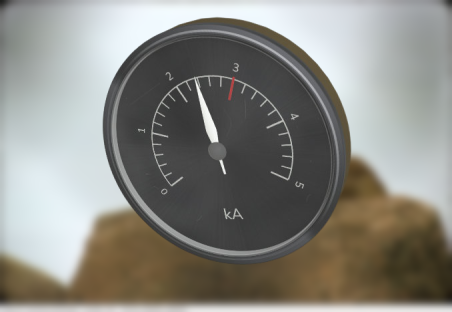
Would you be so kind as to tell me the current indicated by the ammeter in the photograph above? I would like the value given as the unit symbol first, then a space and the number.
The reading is kA 2.4
